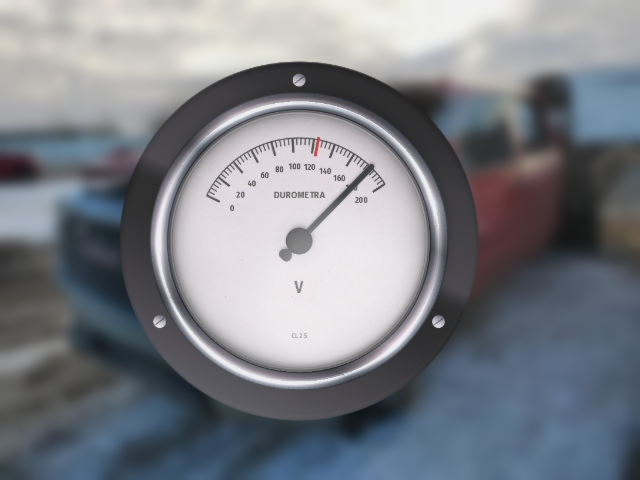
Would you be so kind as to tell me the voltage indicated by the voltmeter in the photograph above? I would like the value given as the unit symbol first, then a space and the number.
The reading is V 180
